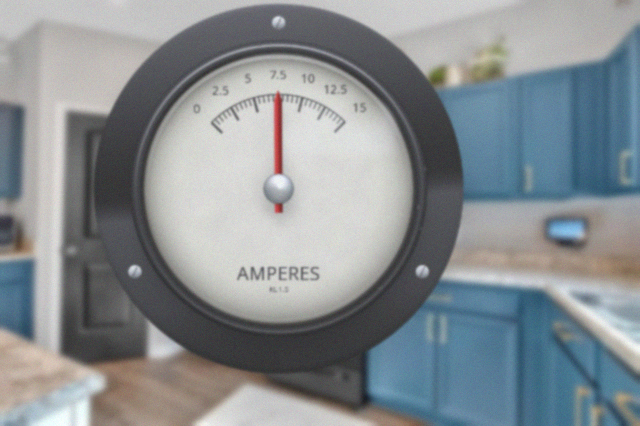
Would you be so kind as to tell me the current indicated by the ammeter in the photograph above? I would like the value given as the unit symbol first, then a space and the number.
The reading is A 7.5
